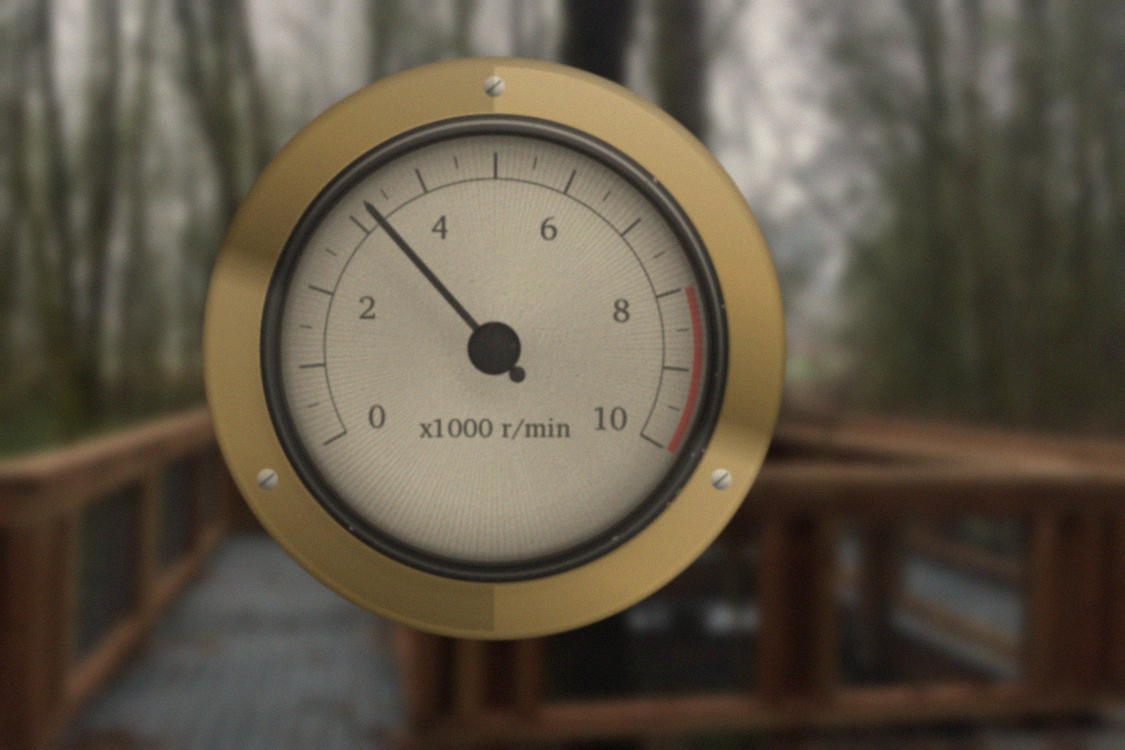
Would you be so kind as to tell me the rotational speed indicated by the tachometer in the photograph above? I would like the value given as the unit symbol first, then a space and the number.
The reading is rpm 3250
